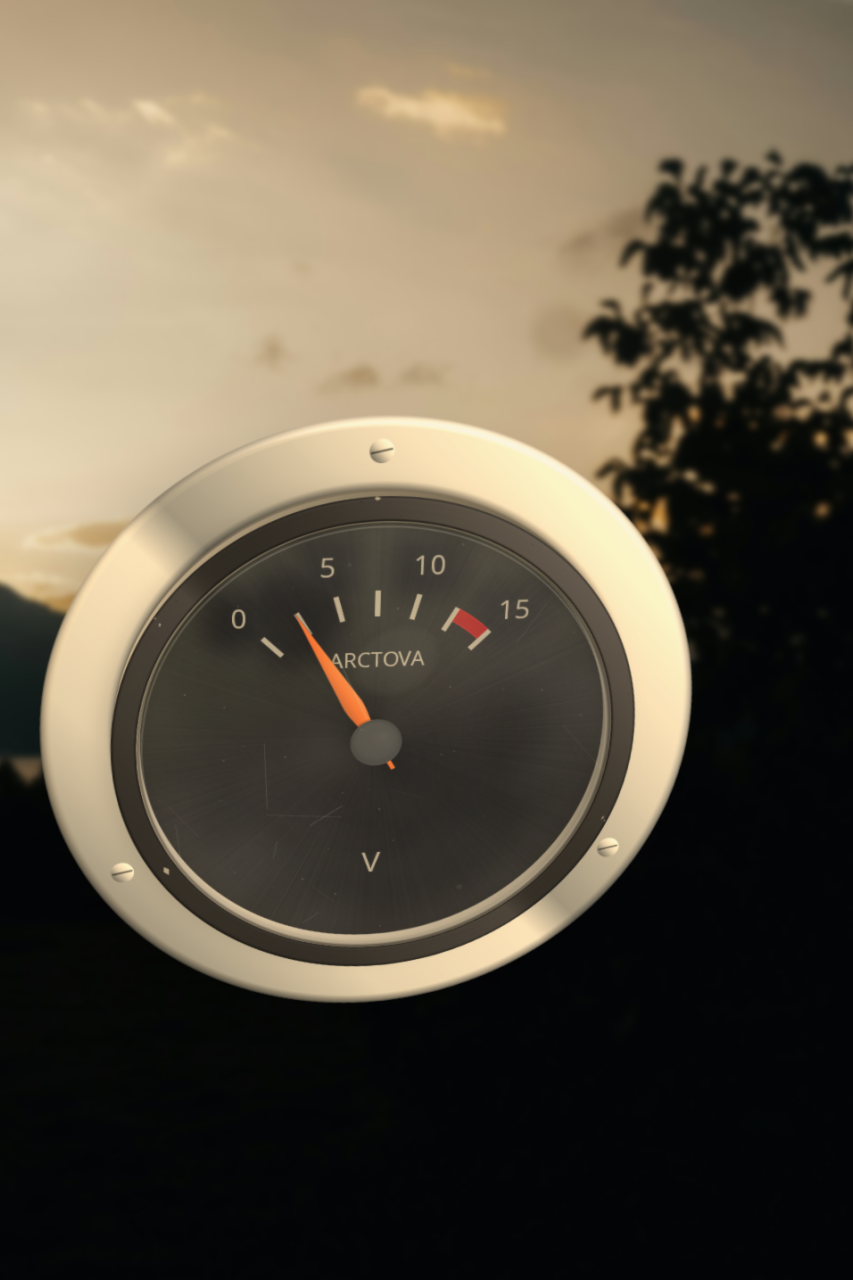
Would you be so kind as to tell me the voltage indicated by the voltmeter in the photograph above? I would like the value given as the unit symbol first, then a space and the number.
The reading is V 2.5
